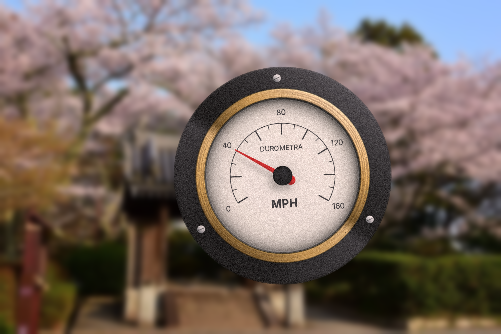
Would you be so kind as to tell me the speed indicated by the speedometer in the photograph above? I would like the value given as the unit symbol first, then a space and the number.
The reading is mph 40
